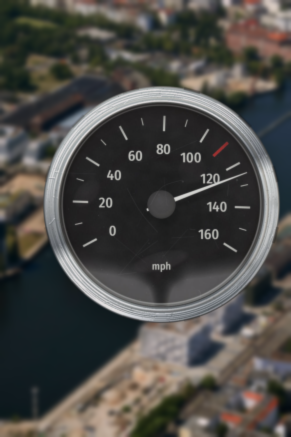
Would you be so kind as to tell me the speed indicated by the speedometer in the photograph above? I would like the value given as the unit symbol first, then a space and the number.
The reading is mph 125
